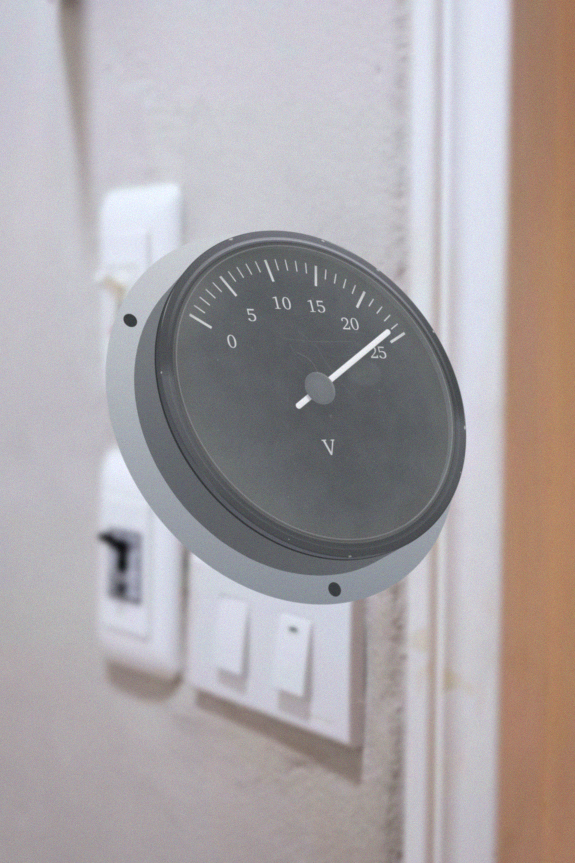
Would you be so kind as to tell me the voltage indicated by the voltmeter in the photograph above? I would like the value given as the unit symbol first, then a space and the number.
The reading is V 24
